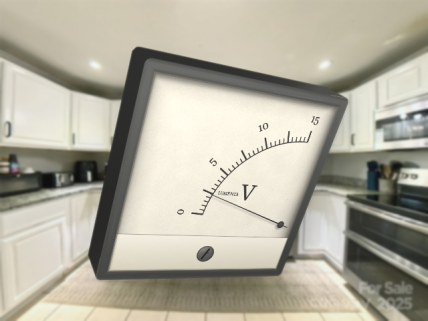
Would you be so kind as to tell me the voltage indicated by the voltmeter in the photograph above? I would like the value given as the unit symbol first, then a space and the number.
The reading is V 2.5
